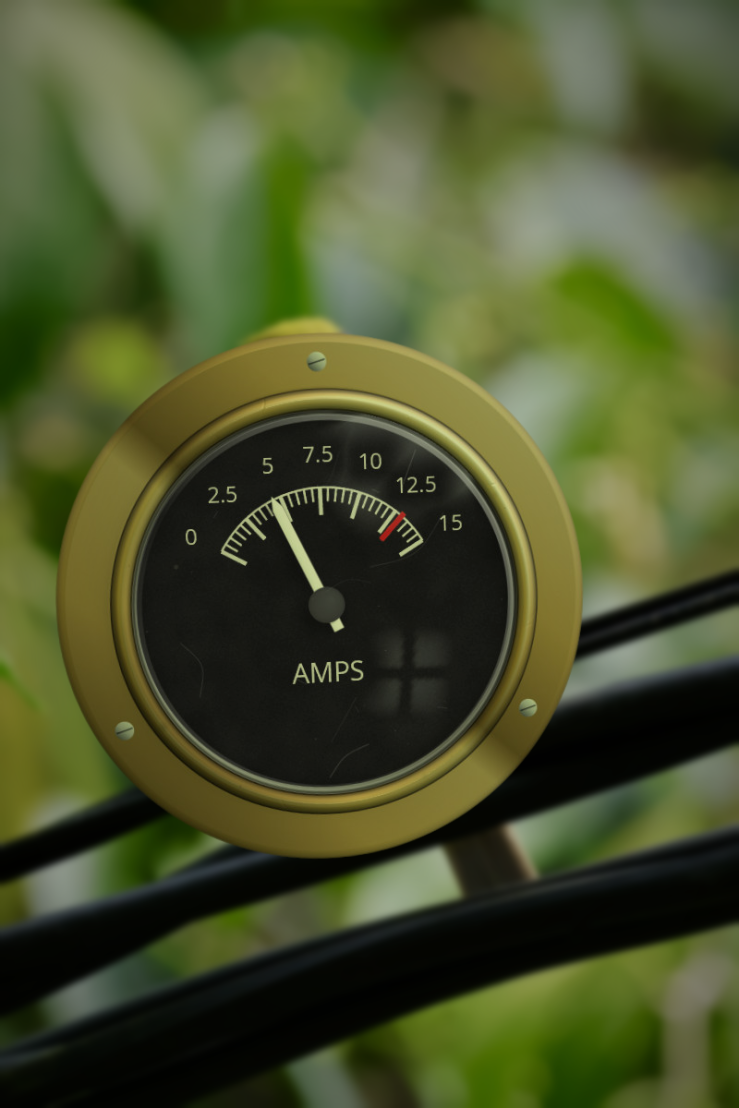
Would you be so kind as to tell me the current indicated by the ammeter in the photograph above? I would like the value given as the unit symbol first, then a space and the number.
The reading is A 4.5
